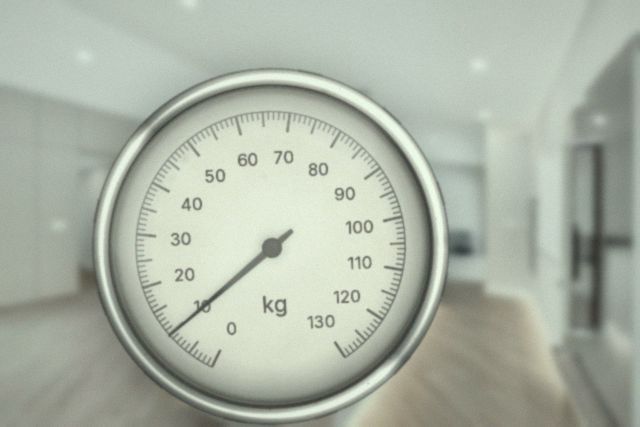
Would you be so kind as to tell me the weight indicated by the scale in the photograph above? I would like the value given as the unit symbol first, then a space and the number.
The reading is kg 10
